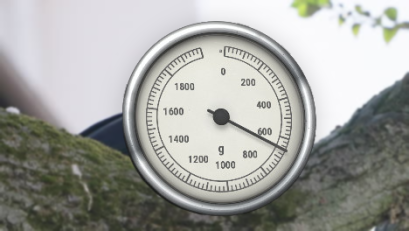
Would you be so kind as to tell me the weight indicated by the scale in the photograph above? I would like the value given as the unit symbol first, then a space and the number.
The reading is g 660
